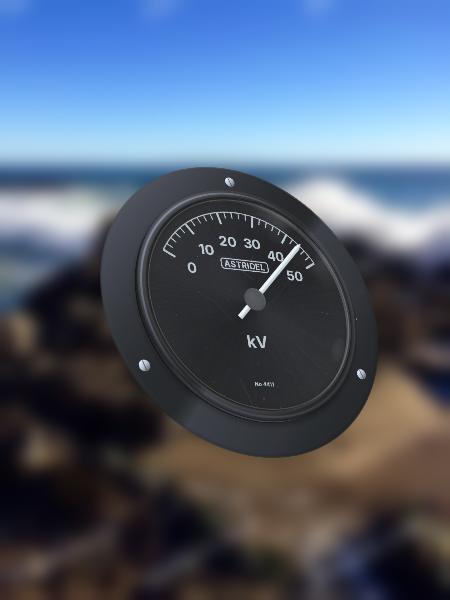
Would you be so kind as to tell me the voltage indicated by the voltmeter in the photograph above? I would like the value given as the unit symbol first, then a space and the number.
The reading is kV 44
